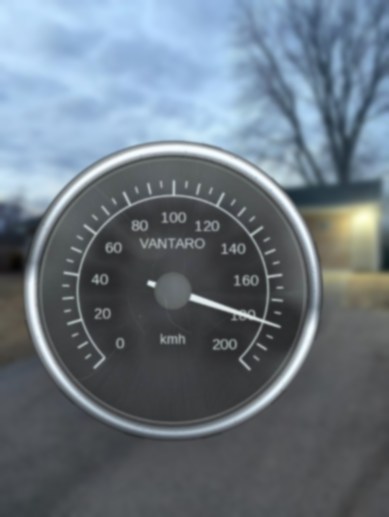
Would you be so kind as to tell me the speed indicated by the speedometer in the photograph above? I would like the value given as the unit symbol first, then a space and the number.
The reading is km/h 180
